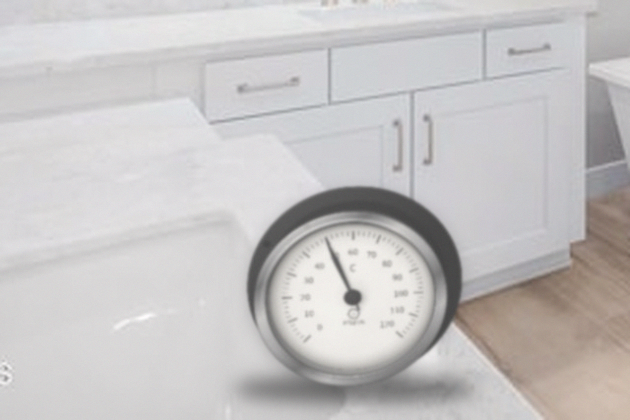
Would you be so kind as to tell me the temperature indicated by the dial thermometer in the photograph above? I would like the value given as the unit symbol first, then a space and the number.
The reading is °C 50
